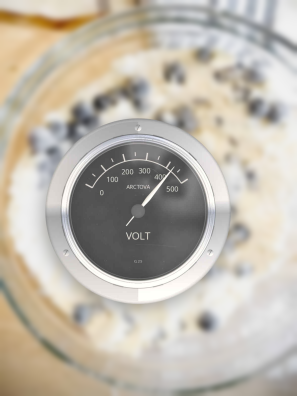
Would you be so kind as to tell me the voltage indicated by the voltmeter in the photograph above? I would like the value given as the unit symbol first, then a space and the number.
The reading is V 425
